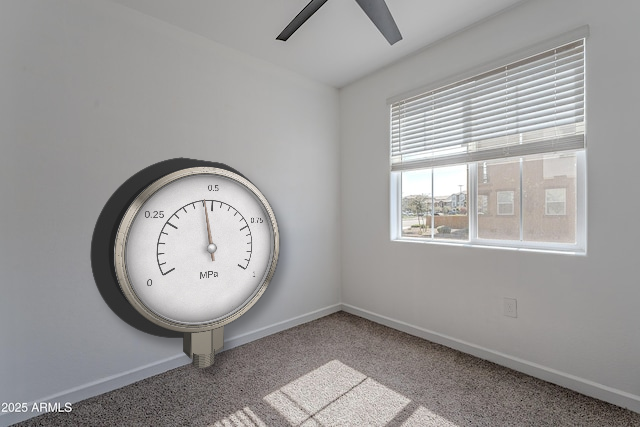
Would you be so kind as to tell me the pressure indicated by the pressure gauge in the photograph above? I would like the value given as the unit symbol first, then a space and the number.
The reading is MPa 0.45
